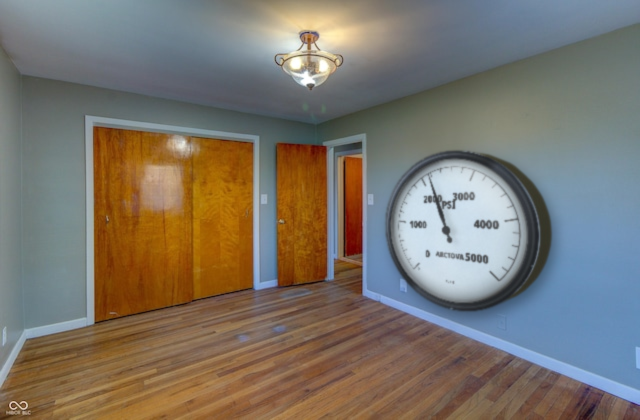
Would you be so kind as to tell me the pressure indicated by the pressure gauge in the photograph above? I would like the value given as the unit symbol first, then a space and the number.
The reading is psi 2200
